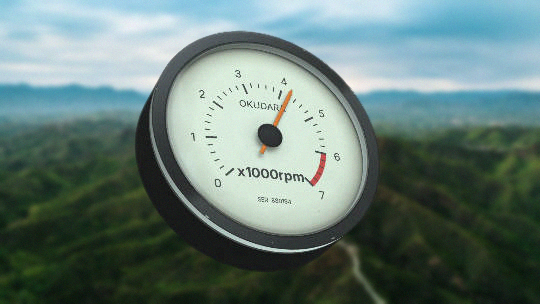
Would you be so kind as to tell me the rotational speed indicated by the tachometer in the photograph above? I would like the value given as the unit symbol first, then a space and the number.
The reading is rpm 4200
